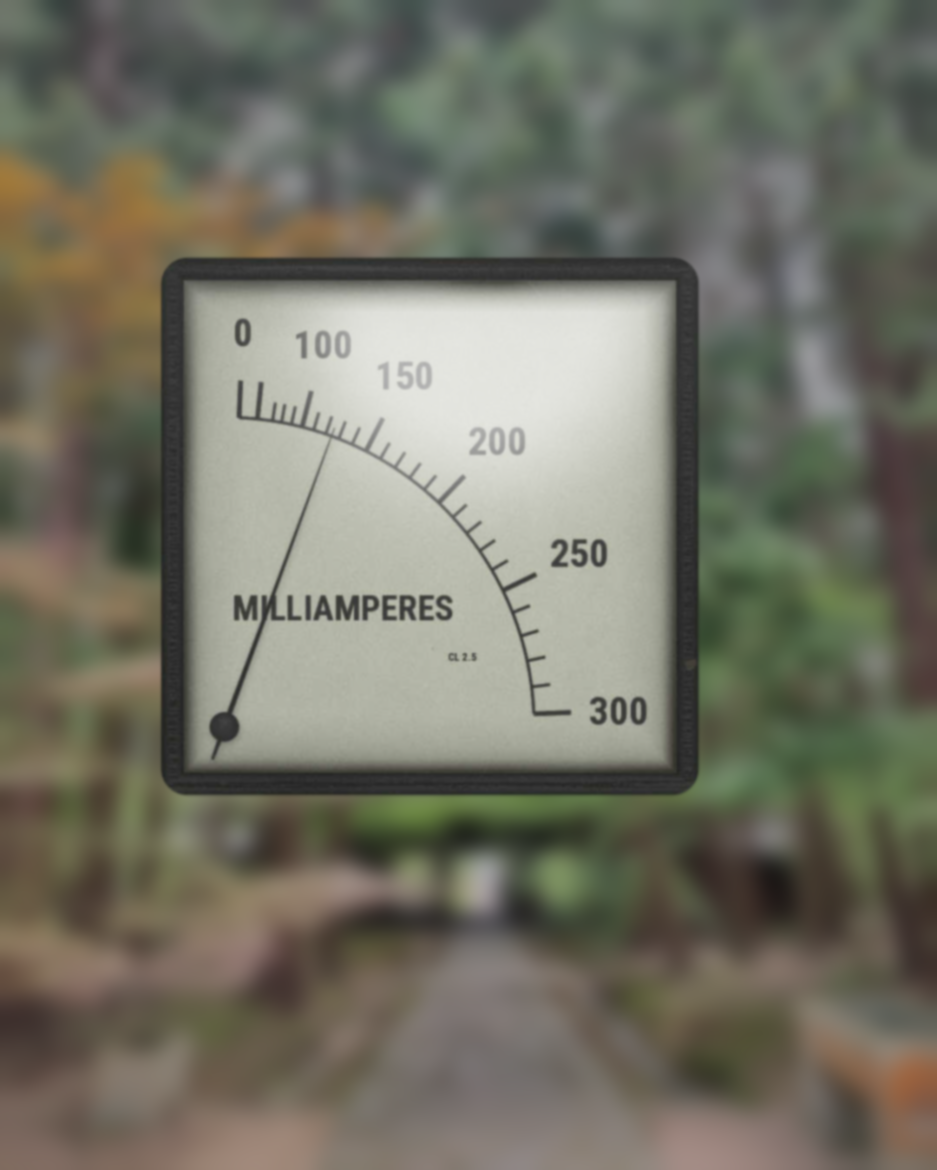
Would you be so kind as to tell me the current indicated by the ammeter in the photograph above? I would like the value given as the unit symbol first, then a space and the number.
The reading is mA 125
